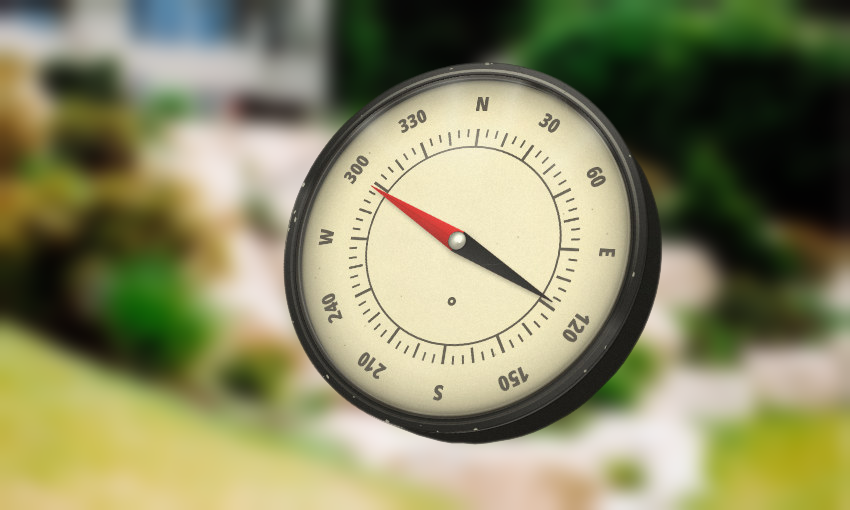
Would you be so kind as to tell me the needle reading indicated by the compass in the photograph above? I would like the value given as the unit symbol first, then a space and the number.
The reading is ° 297.5
